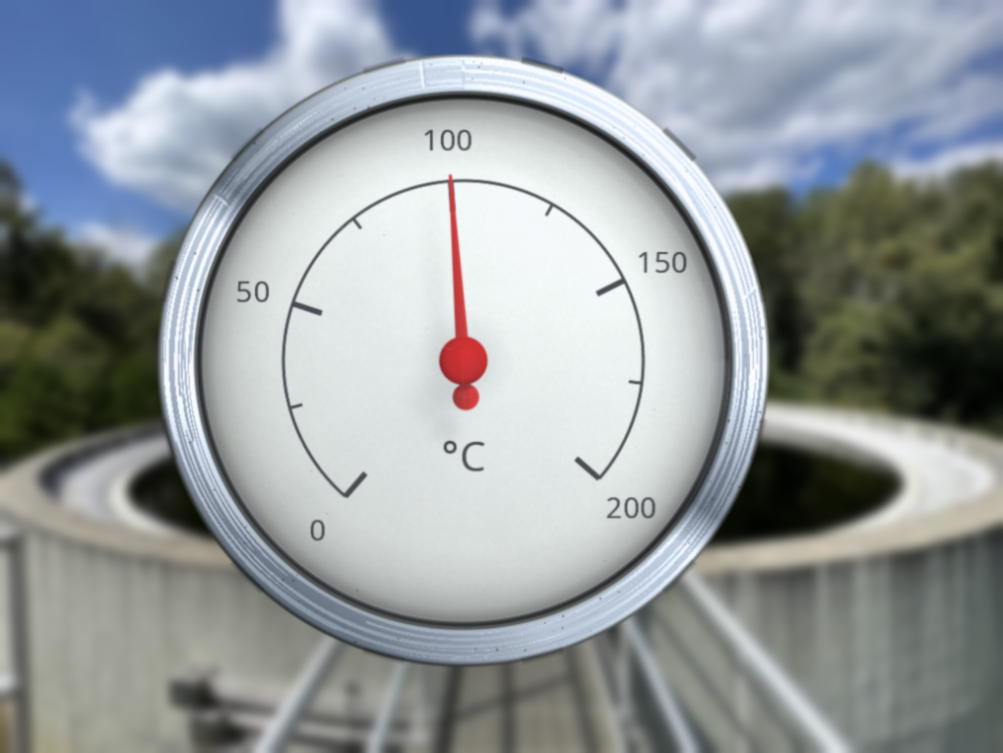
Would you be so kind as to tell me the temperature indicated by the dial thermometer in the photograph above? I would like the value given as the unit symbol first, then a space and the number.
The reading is °C 100
